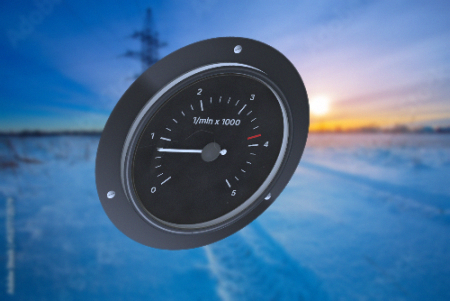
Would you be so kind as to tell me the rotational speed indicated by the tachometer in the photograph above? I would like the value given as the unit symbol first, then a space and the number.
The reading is rpm 800
